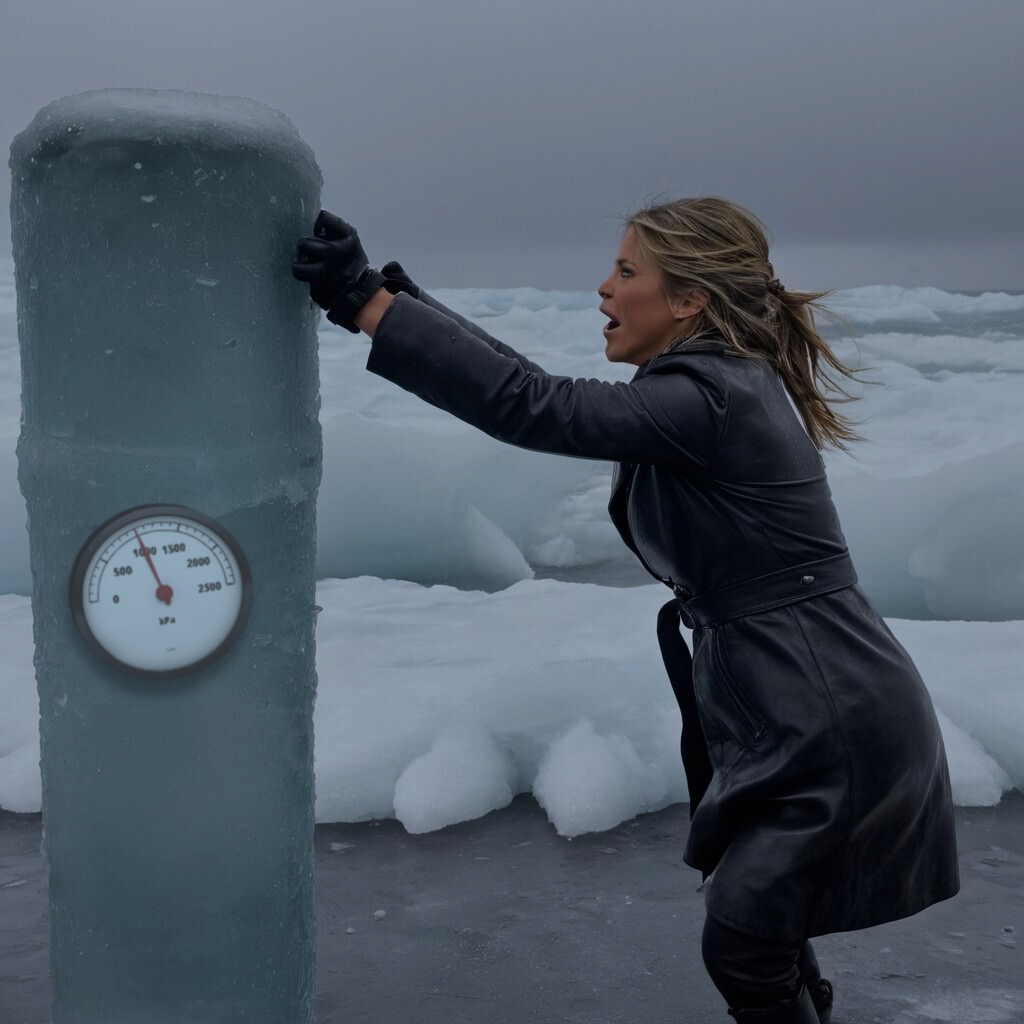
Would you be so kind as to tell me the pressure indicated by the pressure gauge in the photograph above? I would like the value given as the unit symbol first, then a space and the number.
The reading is kPa 1000
